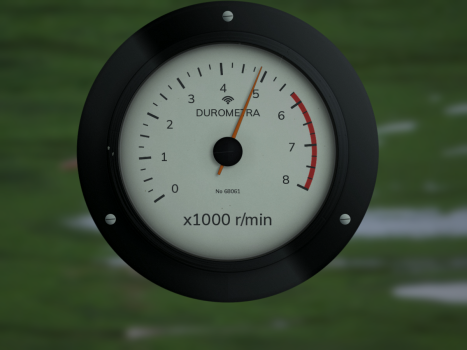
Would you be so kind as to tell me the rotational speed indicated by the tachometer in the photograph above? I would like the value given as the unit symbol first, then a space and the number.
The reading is rpm 4875
